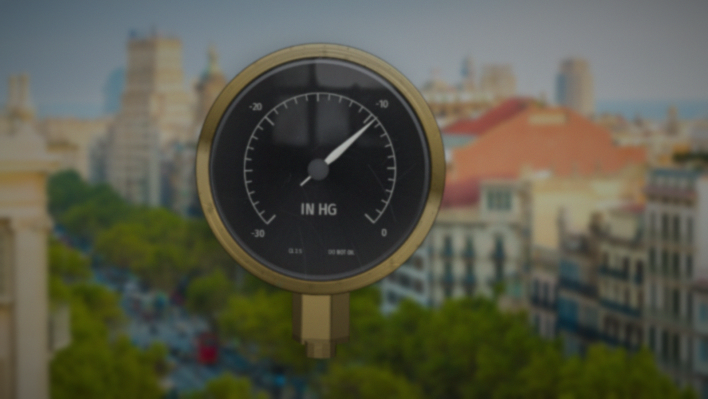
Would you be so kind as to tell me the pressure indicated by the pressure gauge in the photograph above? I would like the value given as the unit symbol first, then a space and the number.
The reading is inHg -9.5
